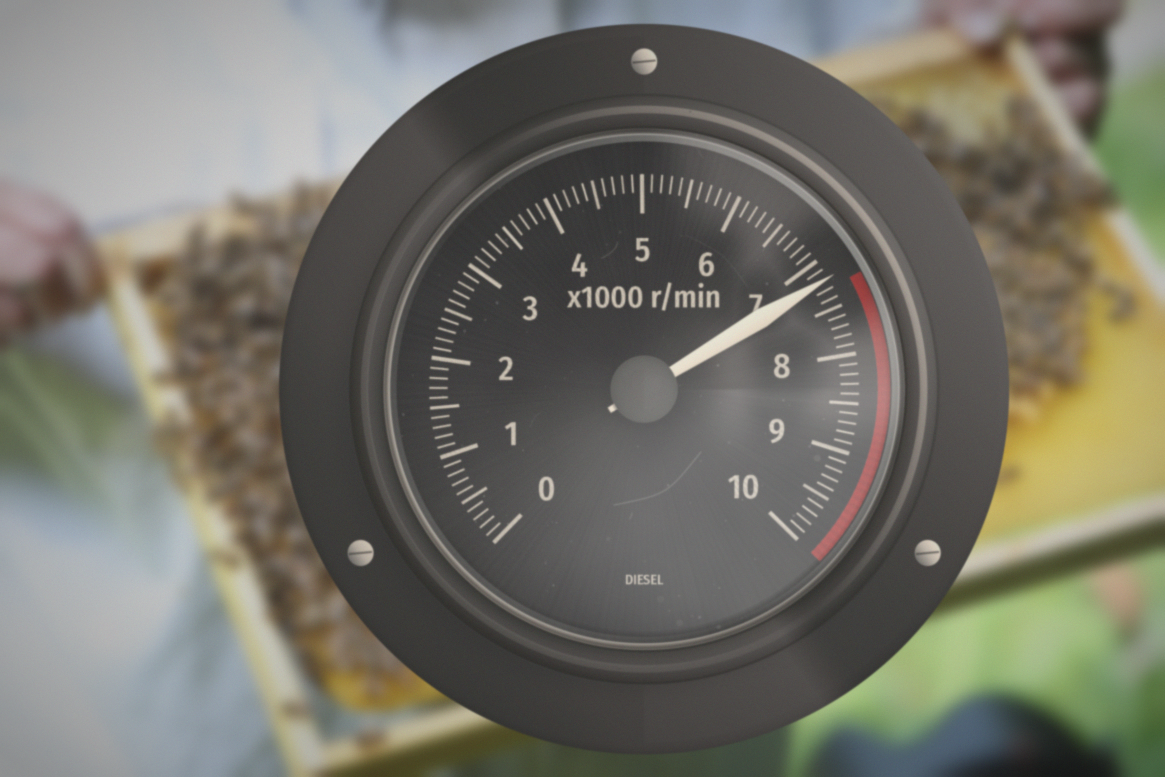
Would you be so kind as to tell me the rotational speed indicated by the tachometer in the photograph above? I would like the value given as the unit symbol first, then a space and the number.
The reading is rpm 7200
